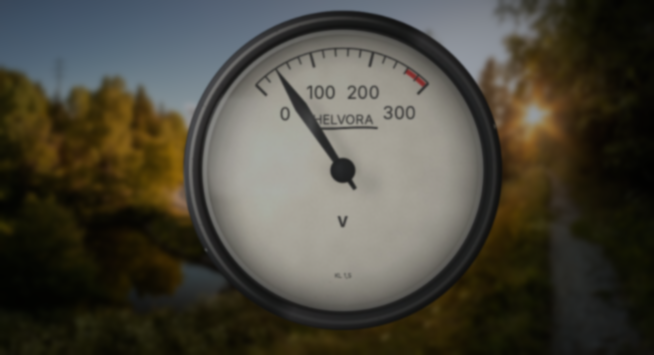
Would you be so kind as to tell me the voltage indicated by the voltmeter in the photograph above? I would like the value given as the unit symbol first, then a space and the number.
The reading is V 40
